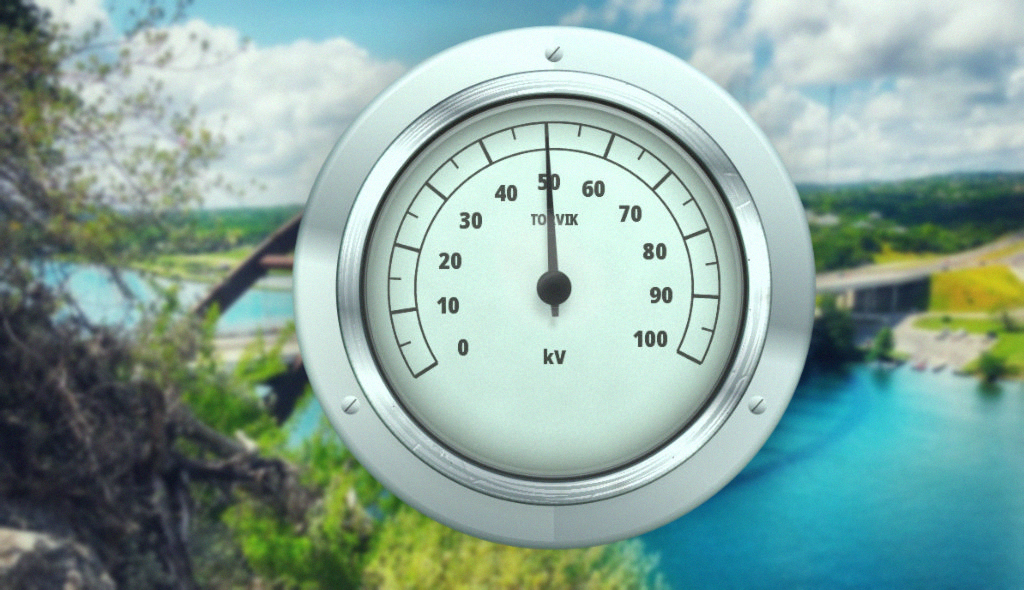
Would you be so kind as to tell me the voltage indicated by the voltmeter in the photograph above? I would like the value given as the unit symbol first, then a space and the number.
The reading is kV 50
